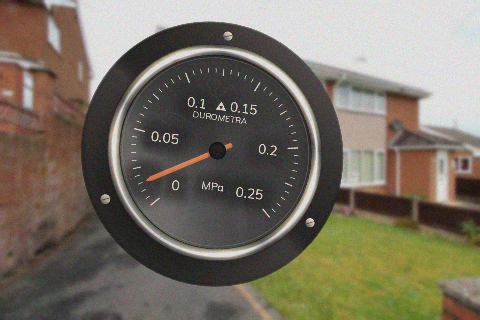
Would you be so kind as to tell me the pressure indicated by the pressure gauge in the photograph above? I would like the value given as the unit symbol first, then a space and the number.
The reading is MPa 0.015
